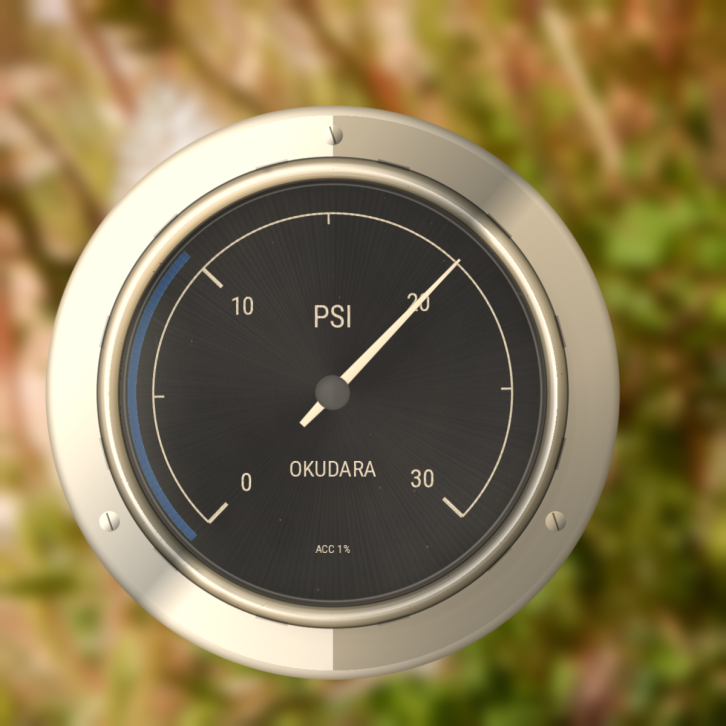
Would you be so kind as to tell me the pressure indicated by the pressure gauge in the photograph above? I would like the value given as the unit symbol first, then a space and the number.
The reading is psi 20
